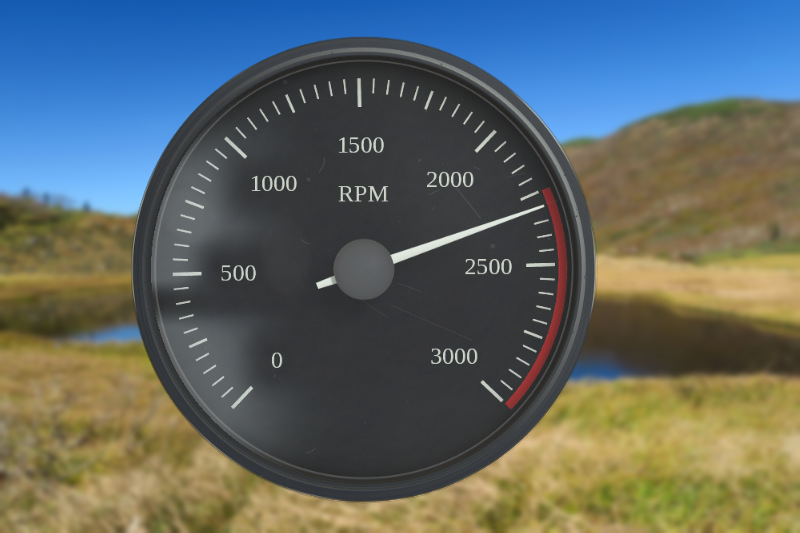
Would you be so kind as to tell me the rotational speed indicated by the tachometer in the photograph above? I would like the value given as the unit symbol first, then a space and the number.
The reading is rpm 2300
